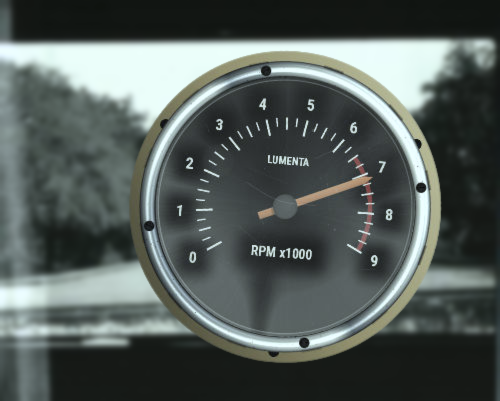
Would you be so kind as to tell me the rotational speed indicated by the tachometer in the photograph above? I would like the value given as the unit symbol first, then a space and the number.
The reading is rpm 7125
